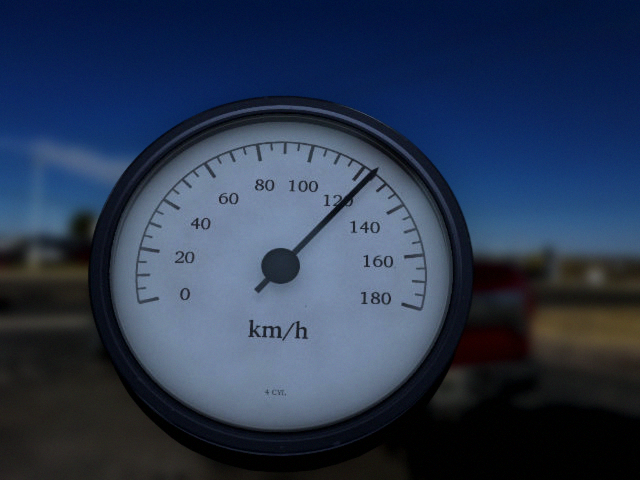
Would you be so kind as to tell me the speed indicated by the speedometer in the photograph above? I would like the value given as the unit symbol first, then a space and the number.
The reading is km/h 125
